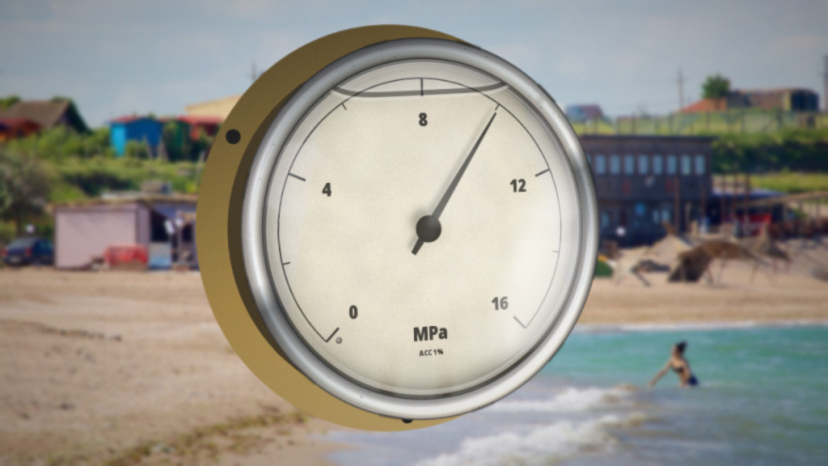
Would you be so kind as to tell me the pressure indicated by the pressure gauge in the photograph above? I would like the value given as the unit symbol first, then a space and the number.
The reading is MPa 10
